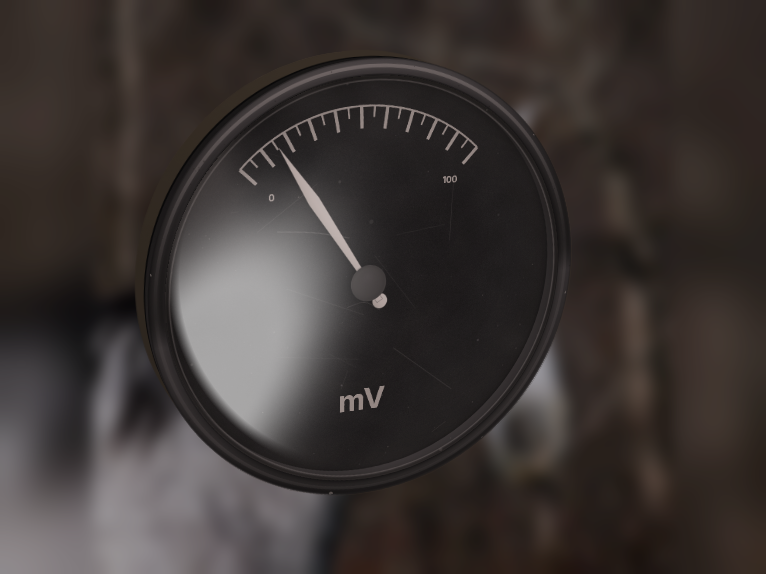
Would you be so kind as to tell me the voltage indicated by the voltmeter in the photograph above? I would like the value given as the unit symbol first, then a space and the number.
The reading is mV 15
